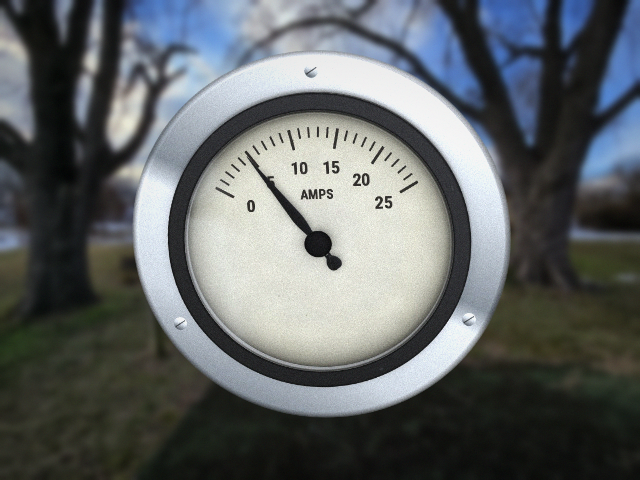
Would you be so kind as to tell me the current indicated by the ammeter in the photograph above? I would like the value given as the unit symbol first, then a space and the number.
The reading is A 5
